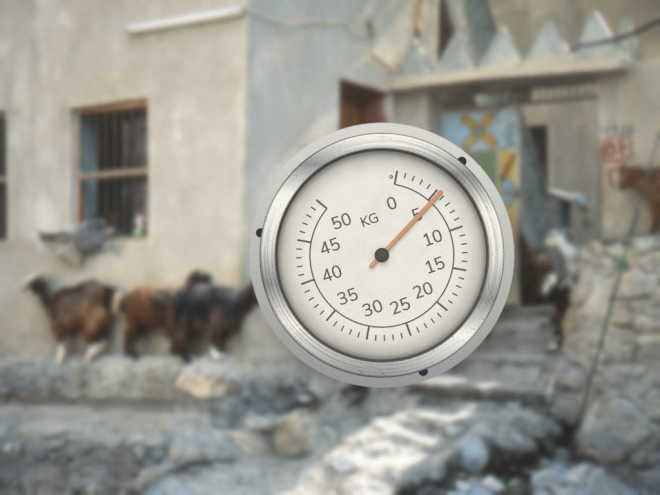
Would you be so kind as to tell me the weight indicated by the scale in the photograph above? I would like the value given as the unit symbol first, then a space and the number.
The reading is kg 5.5
